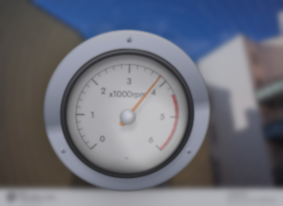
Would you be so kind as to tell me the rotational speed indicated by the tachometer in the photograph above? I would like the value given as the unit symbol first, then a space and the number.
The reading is rpm 3800
